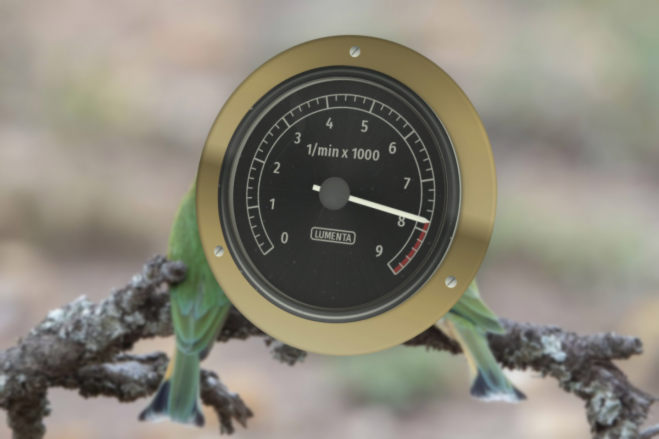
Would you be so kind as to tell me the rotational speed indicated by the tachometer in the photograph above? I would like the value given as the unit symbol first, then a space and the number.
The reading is rpm 7800
